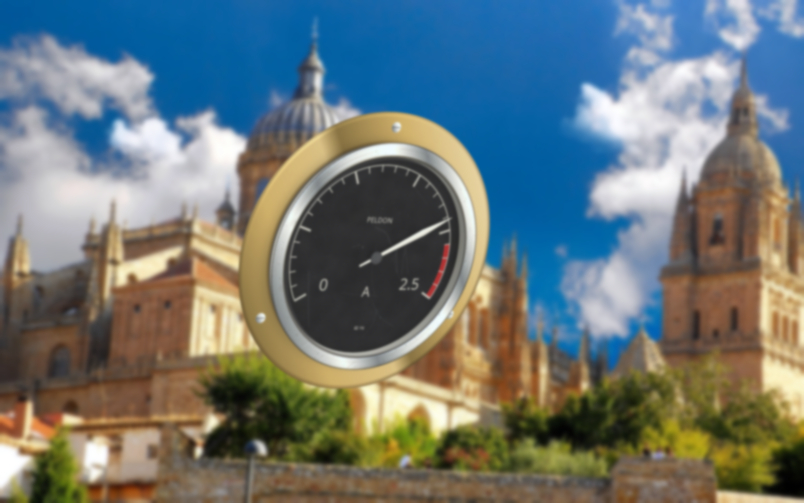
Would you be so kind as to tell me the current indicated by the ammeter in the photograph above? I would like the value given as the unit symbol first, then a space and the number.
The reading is A 1.9
